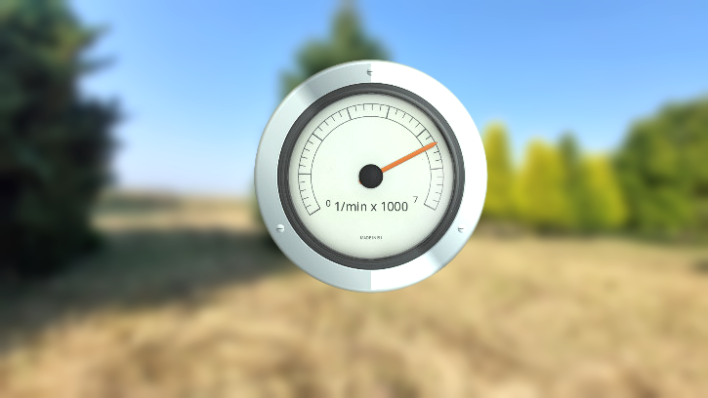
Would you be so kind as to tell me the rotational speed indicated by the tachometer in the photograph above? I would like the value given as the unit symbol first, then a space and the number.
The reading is rpm 5400
